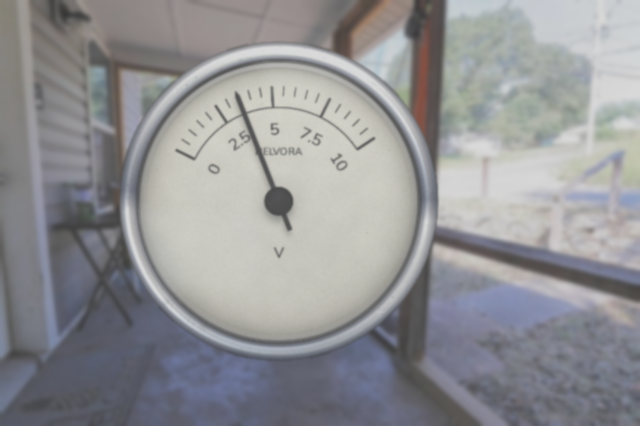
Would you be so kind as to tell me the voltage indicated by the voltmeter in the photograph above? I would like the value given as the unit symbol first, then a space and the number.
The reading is V 3.5
